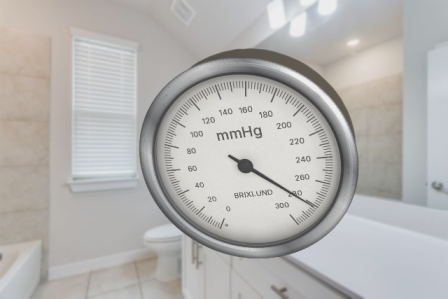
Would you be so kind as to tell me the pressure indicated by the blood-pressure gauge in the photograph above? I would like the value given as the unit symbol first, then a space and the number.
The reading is mmHg 280
